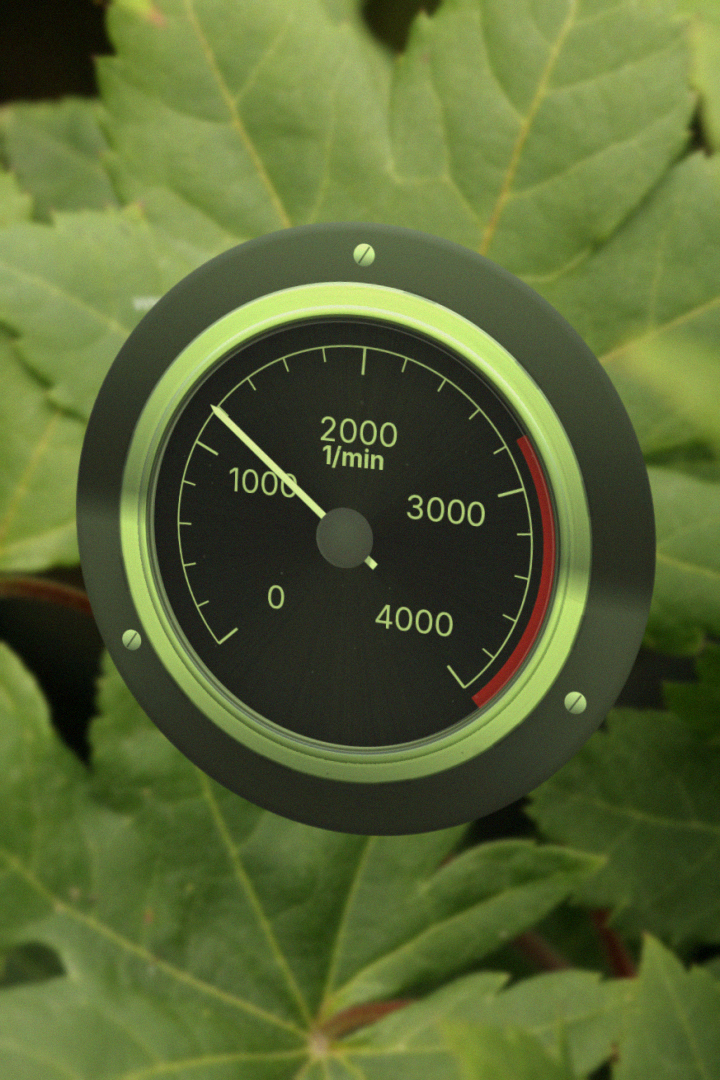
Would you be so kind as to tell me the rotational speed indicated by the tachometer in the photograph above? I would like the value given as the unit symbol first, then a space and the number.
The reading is rpm 1200
